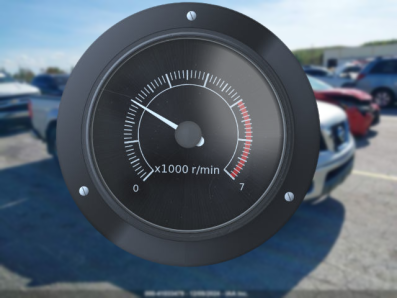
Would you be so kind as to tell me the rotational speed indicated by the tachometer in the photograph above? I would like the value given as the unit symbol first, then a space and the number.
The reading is rpm 2000
